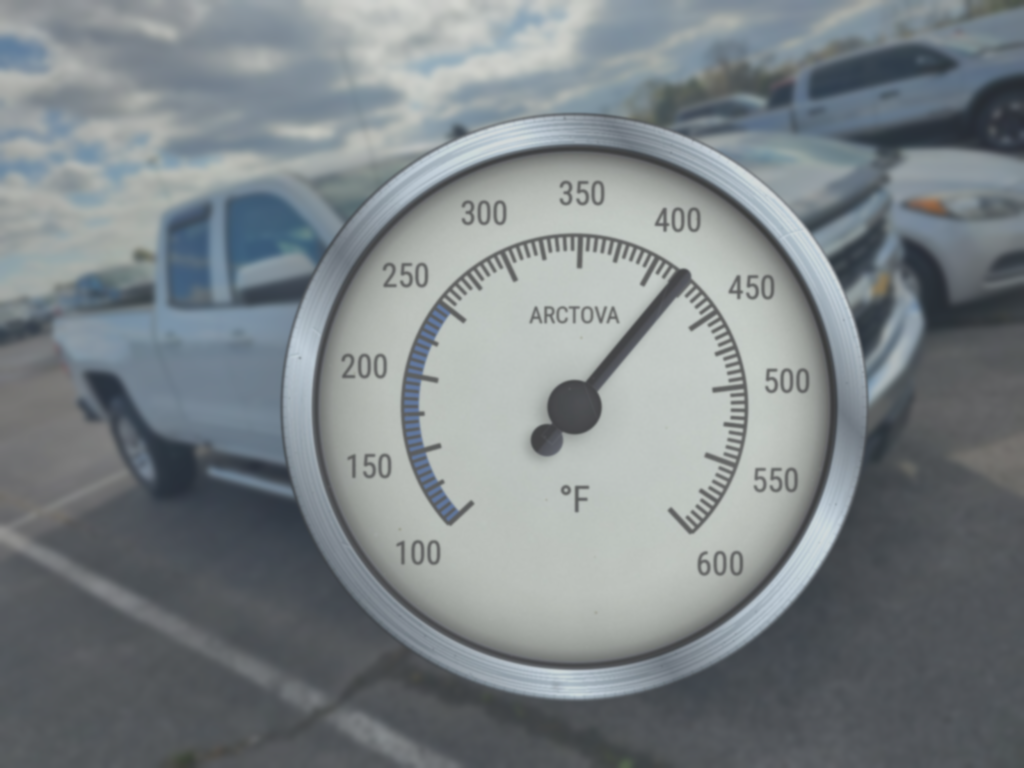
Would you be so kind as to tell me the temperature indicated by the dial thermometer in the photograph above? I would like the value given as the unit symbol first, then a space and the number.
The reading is °F 420
